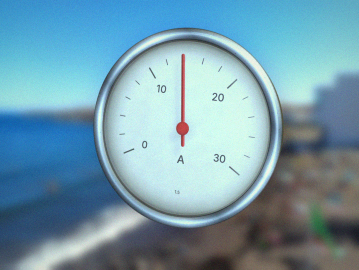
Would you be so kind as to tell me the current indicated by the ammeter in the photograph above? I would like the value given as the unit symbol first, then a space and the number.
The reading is A 14
